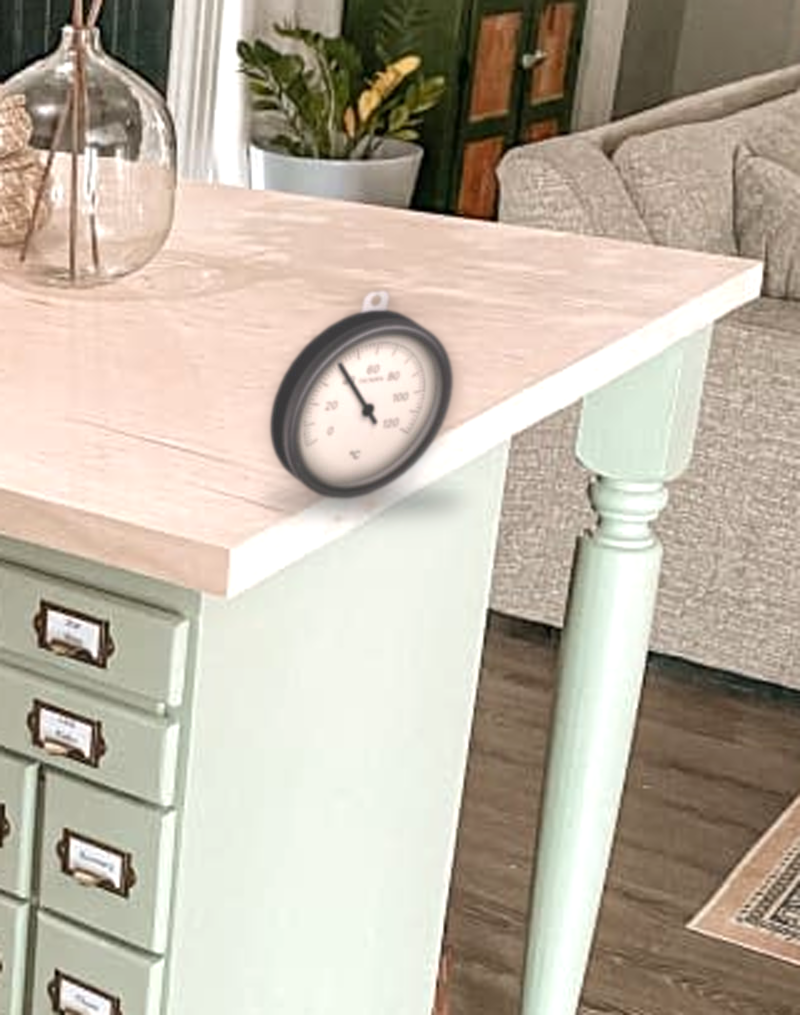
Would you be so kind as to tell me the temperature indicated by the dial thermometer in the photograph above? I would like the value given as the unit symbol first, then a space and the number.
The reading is °C 40
